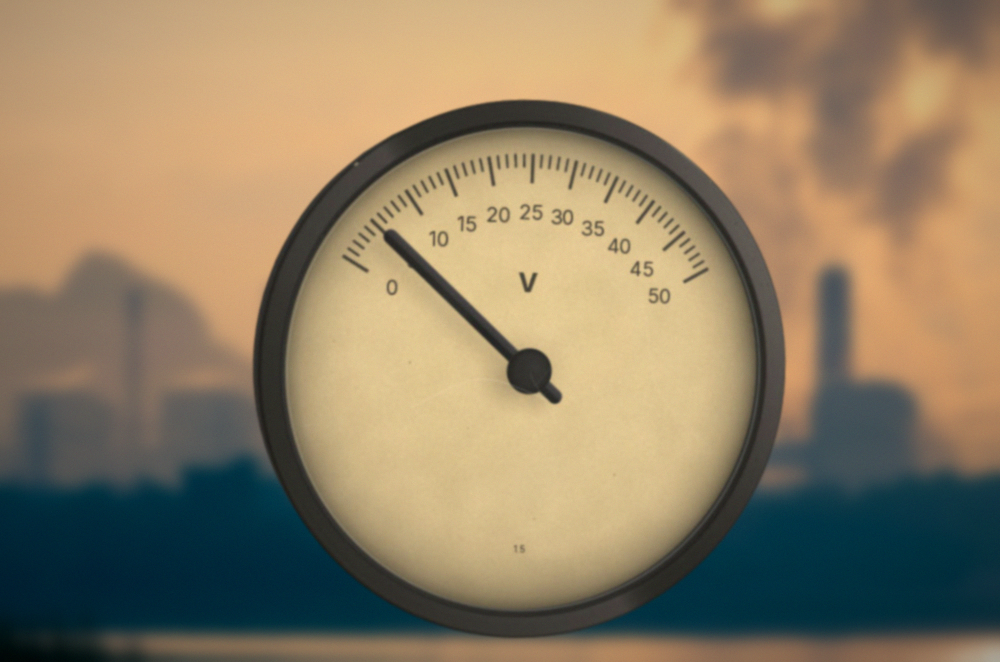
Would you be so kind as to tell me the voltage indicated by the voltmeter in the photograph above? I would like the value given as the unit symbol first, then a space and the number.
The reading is V 5
